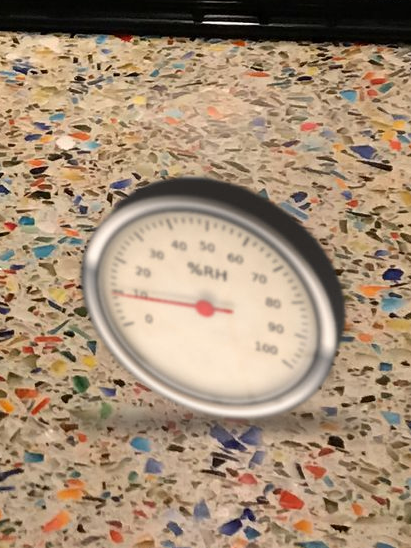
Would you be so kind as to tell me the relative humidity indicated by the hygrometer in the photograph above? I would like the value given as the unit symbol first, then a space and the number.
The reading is % 10
